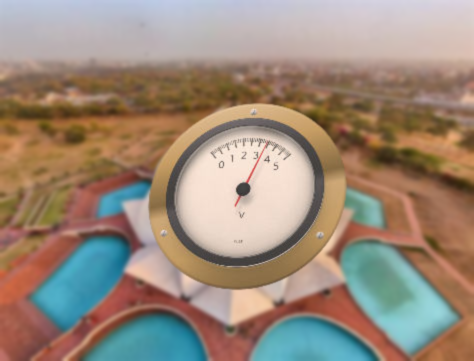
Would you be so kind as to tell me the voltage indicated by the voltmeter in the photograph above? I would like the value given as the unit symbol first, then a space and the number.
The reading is V 3.5
